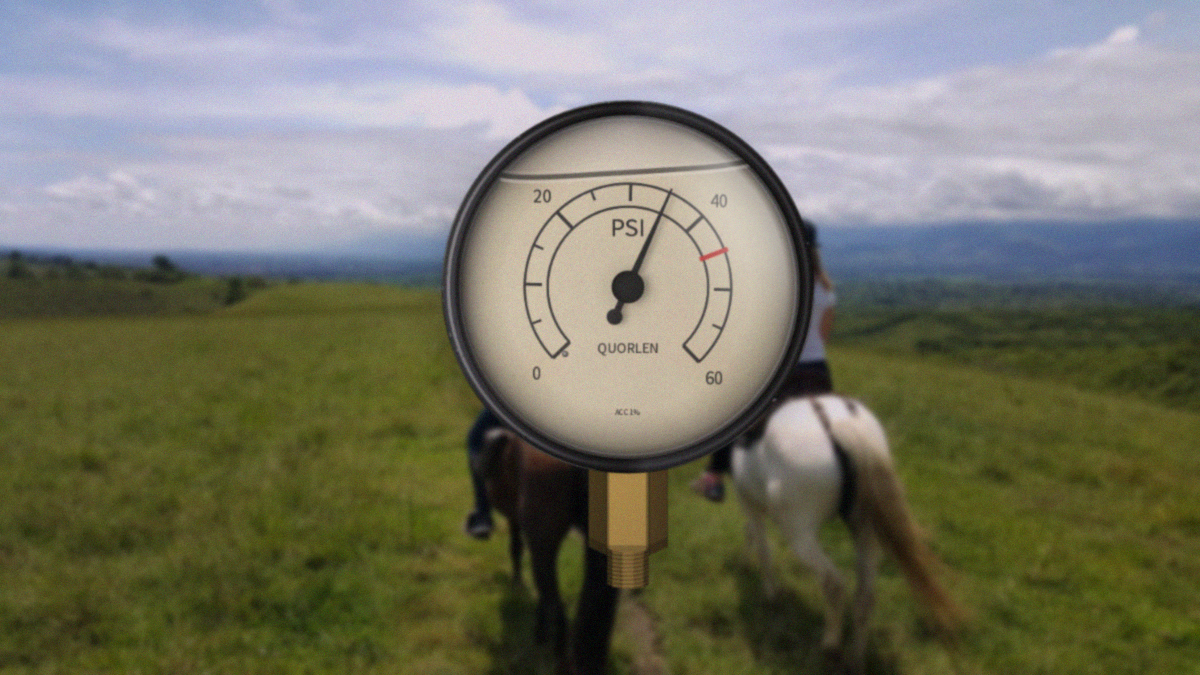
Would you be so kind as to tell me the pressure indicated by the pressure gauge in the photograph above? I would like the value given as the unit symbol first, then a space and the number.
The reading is psi 35
